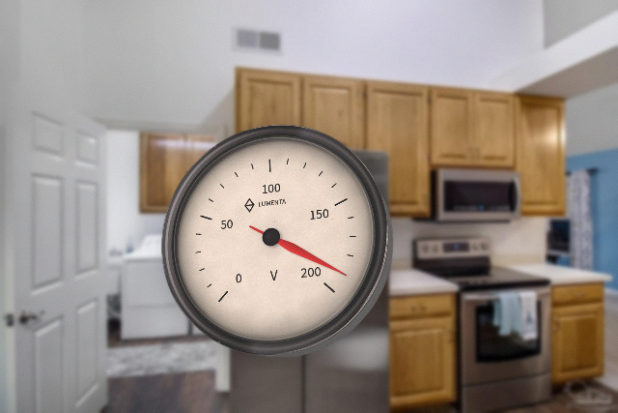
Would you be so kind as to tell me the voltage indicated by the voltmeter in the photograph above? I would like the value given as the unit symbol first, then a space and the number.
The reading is V 190
